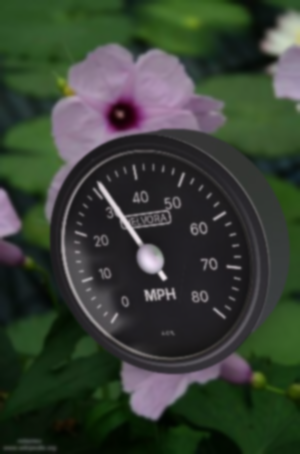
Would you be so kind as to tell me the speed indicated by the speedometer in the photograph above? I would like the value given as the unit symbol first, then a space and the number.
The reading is mph 32
